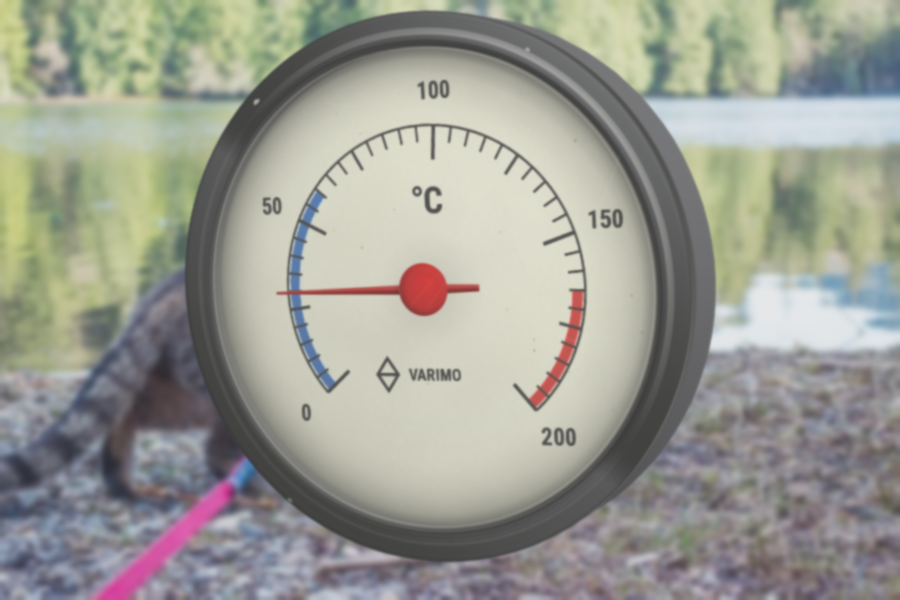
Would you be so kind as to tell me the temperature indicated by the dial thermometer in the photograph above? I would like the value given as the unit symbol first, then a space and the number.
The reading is °C 30
